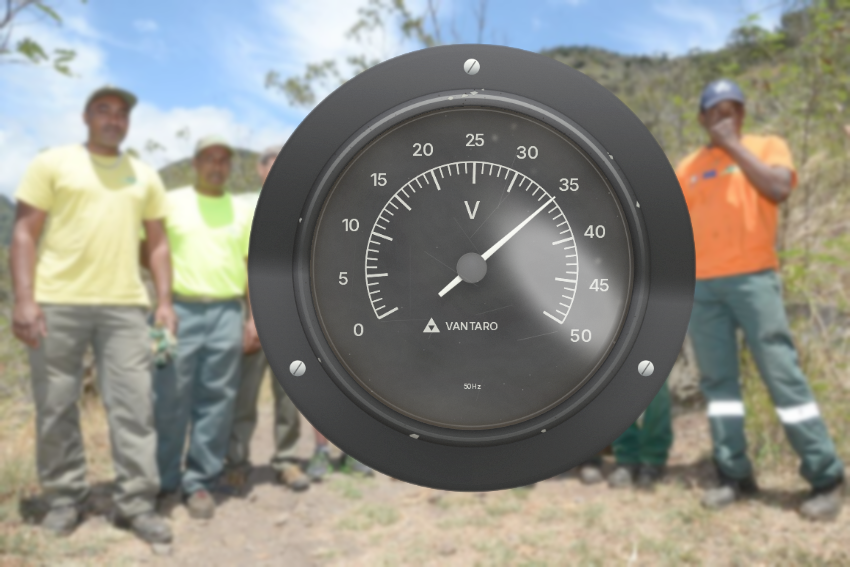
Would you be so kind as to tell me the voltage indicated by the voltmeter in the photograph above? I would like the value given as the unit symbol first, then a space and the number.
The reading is V 35
